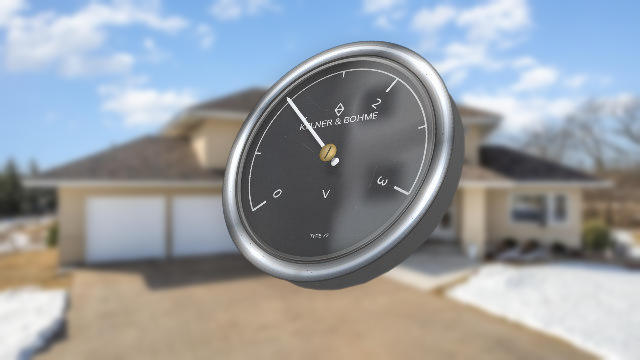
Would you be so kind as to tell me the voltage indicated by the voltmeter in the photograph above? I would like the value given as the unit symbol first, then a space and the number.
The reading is V 1
